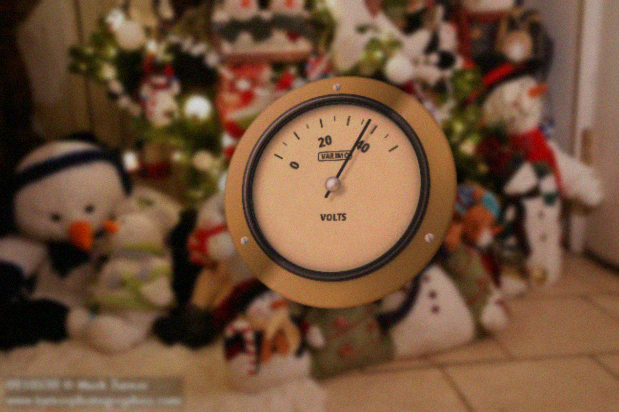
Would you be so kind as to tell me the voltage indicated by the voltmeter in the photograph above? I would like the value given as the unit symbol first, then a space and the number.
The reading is V 37.5
